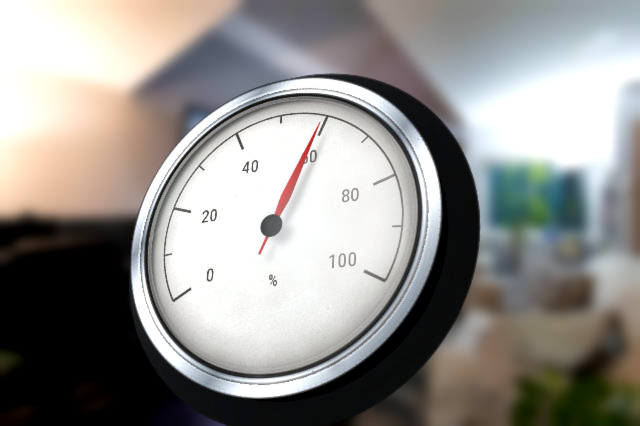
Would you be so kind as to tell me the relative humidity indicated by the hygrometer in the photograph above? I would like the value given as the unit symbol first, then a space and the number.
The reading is % 60
